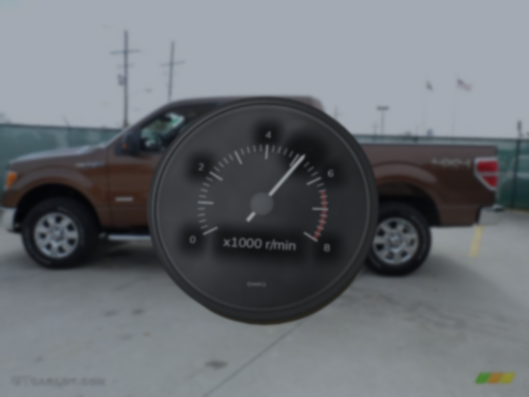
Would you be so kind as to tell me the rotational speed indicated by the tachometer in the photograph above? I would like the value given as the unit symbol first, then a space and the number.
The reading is rpm 5200
